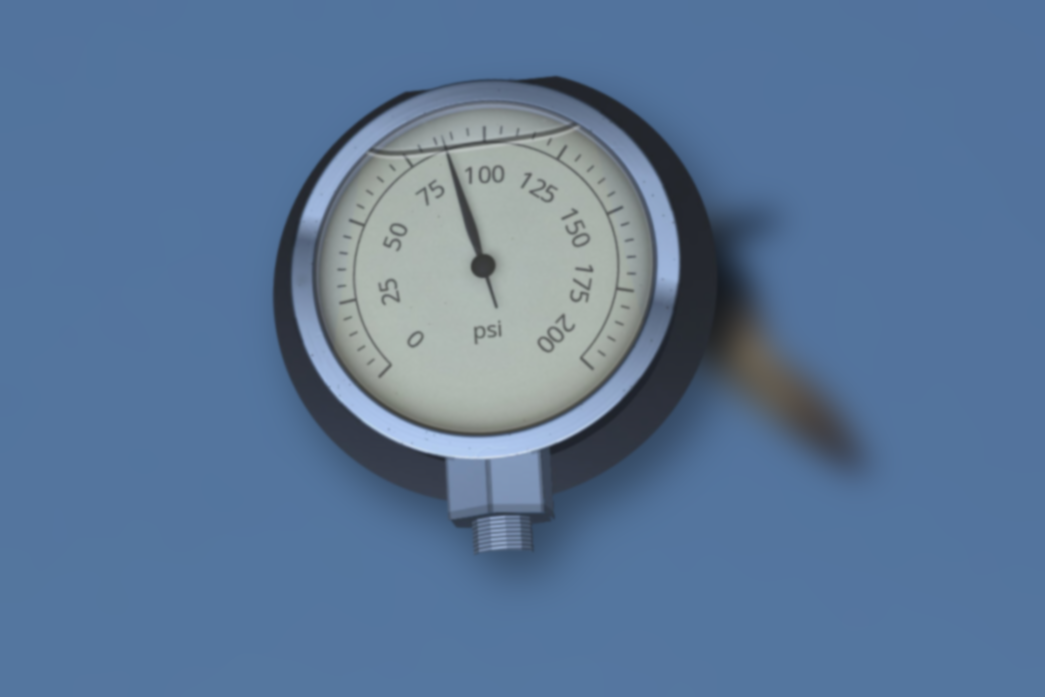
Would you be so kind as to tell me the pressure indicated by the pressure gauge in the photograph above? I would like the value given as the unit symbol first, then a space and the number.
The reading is psi 87.5
